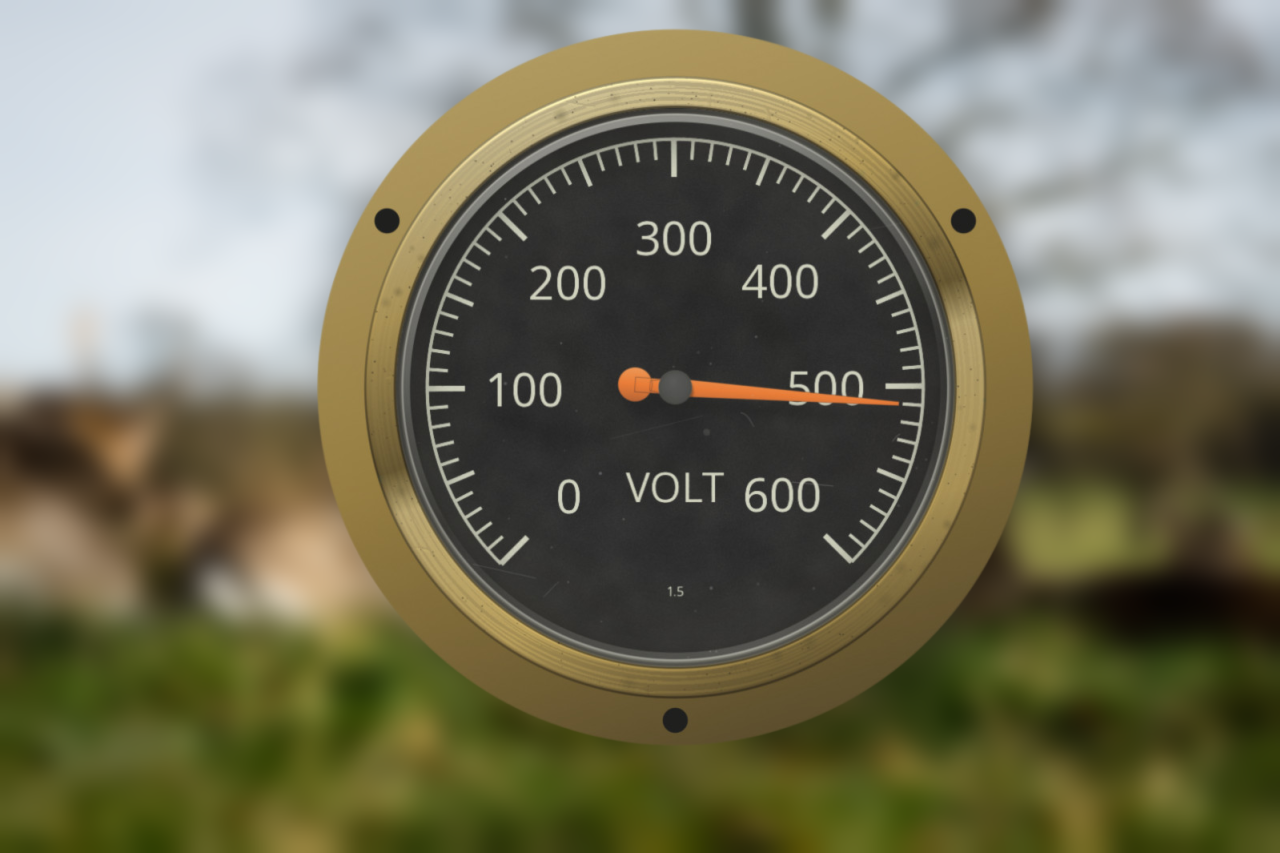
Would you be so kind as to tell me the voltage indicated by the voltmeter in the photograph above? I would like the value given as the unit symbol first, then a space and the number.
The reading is V 510
